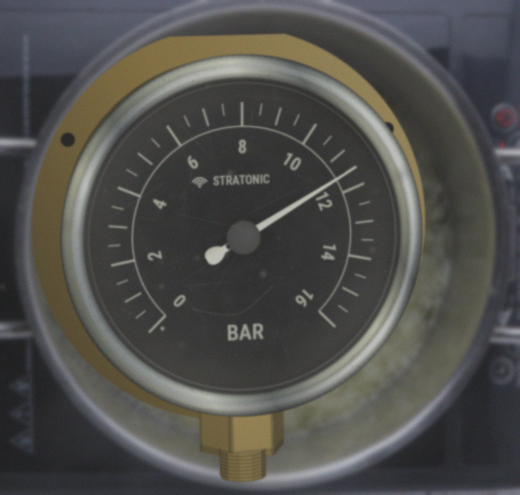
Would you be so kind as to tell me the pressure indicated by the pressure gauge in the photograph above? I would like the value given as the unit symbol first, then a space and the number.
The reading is bar 11.5
